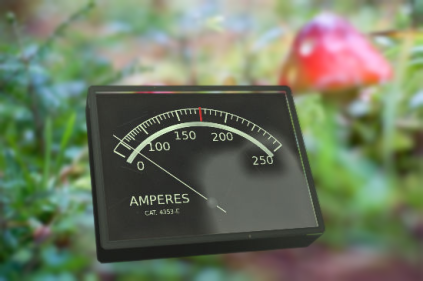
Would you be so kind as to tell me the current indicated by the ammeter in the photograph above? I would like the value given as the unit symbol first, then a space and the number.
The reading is A 50
